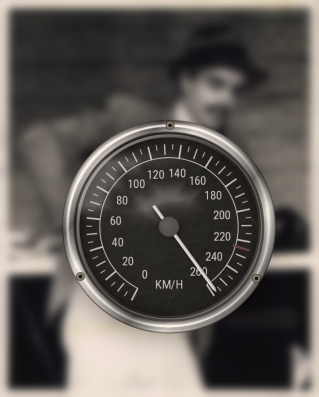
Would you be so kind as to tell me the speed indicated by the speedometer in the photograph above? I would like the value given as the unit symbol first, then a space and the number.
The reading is km/h 257.5
